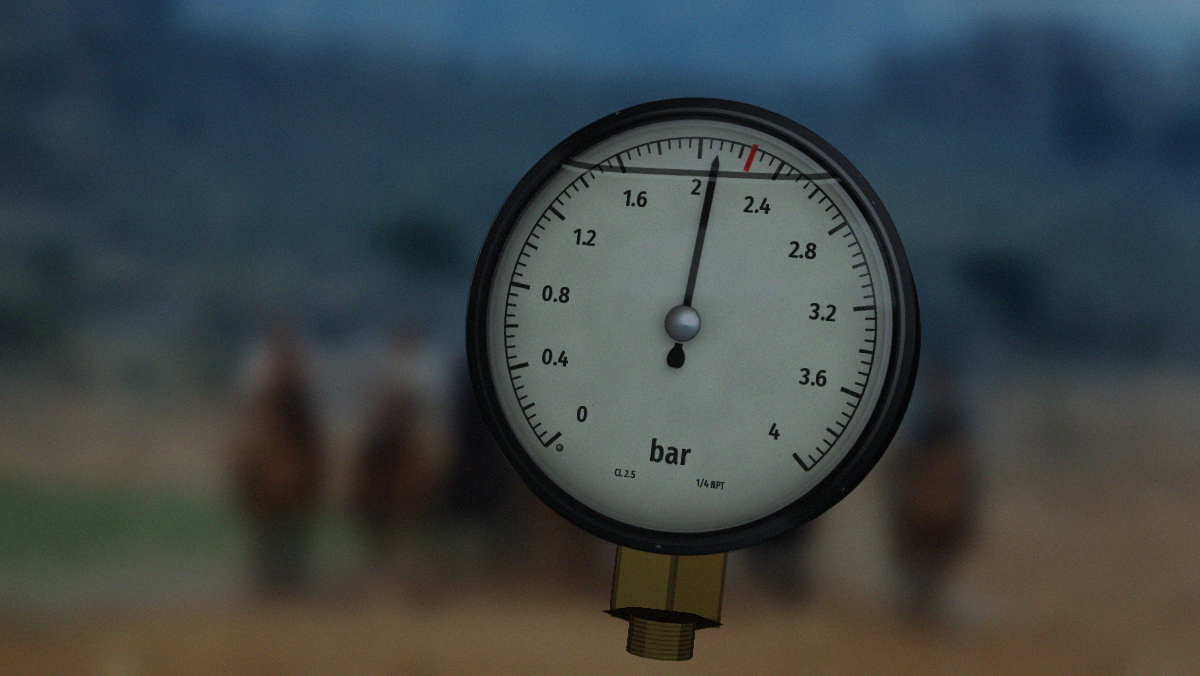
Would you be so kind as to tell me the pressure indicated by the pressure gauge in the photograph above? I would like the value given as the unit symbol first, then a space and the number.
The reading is bar 2.1
